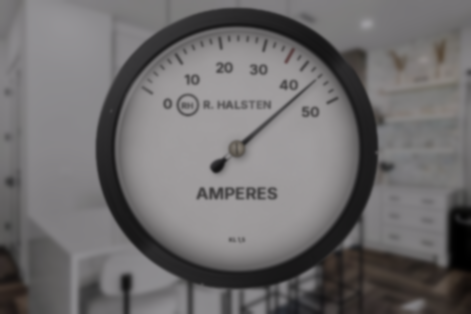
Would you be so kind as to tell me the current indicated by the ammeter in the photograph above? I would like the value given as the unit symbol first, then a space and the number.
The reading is A 44
